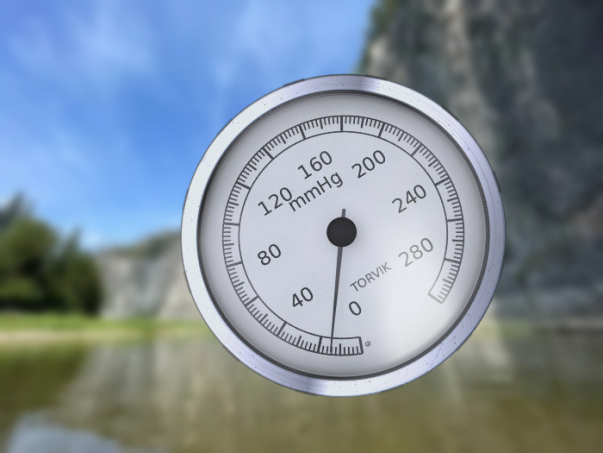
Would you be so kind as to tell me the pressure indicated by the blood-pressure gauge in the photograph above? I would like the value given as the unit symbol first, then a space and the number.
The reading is mmHg 14
